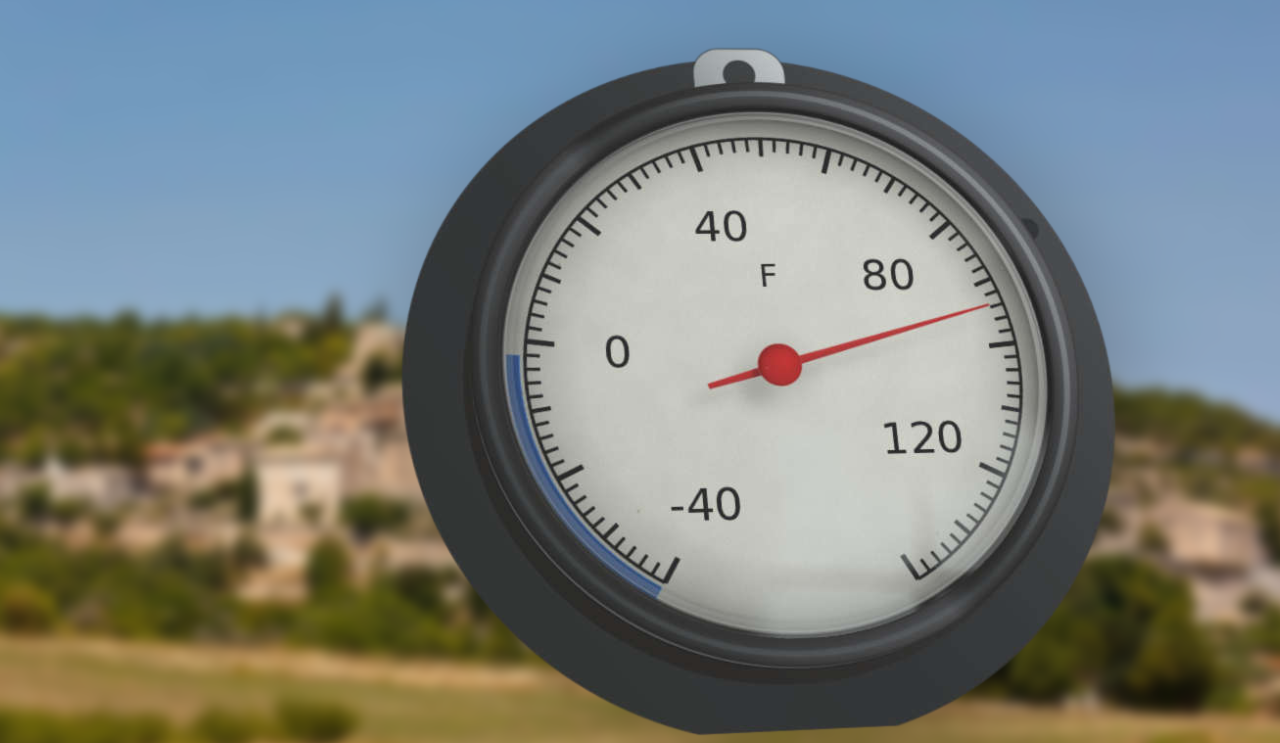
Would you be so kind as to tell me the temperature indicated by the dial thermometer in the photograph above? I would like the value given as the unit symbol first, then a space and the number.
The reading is °F 94
